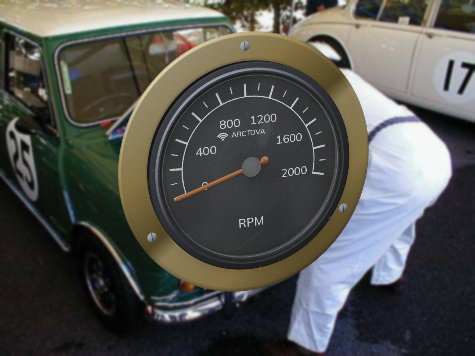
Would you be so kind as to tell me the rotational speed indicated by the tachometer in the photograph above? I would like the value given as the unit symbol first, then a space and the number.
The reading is rpm 0
